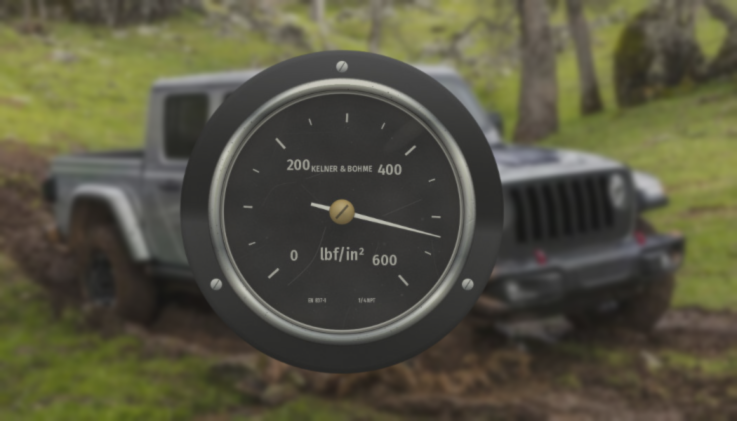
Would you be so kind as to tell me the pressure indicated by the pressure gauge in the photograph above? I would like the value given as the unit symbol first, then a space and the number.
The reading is psi 525
